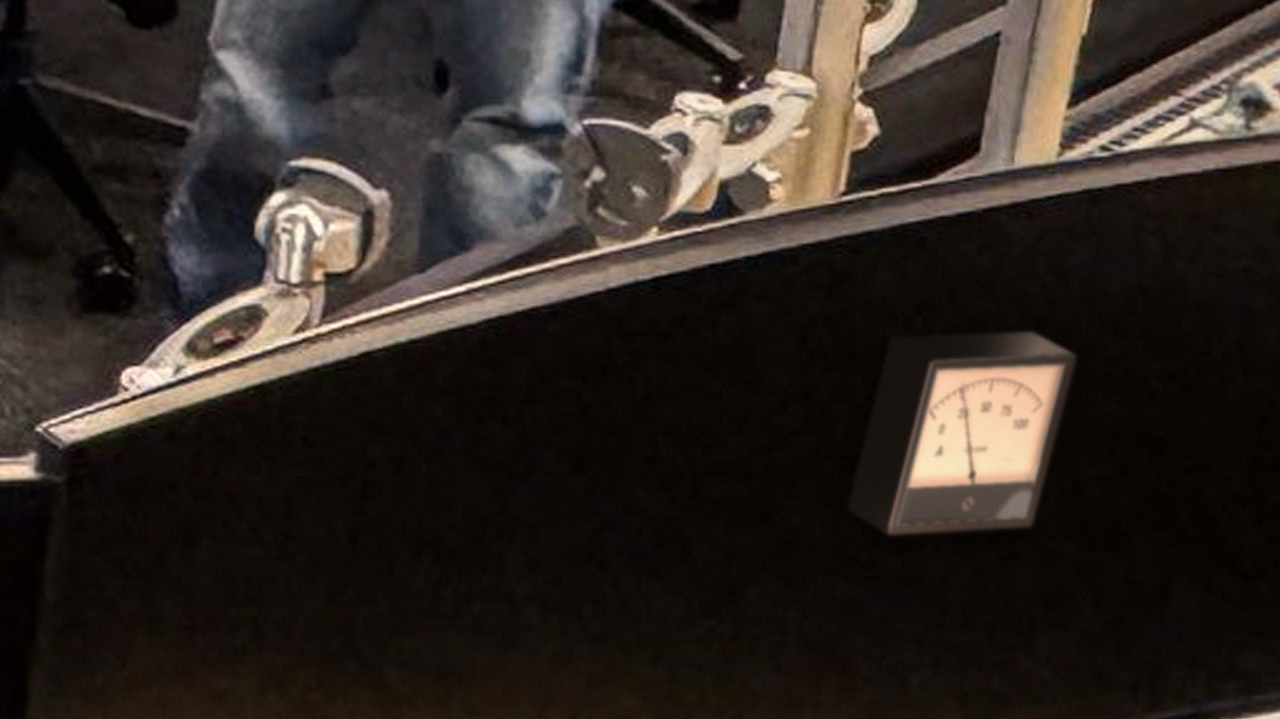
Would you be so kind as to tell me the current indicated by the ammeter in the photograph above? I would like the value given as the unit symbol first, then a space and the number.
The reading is A 25
